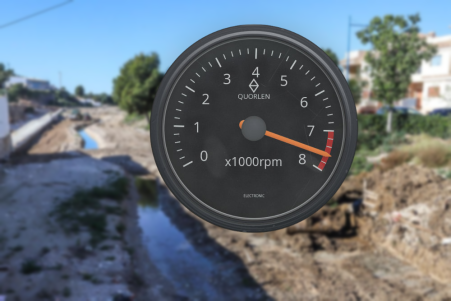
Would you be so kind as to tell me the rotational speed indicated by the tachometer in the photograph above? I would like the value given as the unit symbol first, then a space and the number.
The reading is rpm 7600
